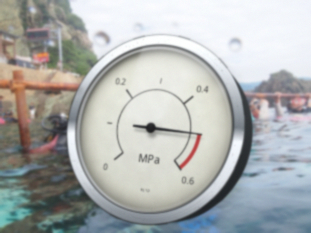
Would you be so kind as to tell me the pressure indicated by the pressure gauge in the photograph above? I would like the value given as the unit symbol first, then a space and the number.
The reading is MPa 0.5
